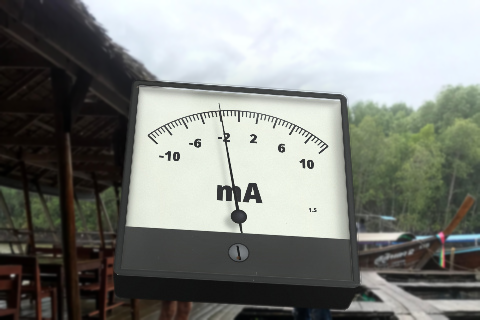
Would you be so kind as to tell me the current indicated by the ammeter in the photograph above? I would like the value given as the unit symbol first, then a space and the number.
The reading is mA -2
